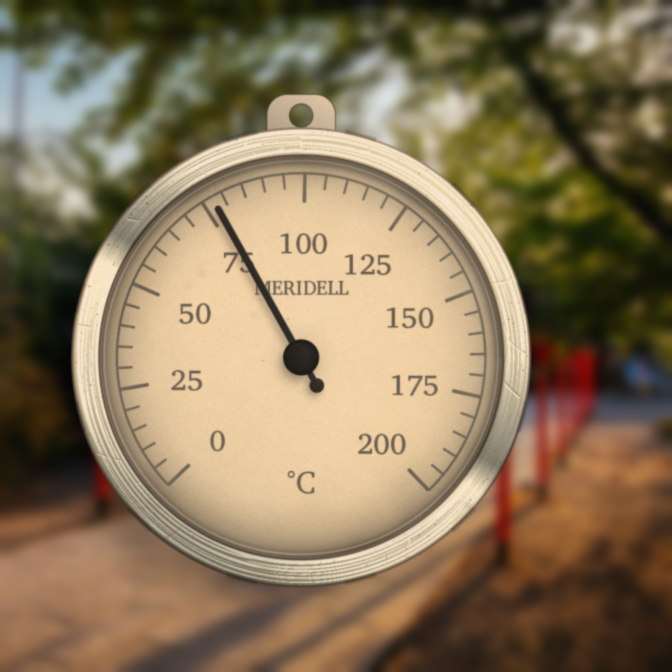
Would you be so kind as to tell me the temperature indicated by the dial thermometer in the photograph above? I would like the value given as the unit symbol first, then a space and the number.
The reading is °C 77.5
